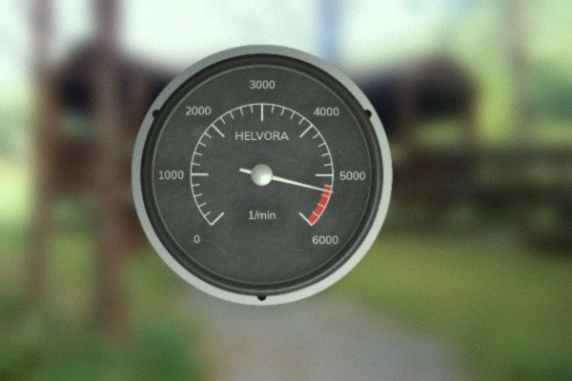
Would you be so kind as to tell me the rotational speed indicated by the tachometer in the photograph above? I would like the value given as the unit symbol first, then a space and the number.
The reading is rpm 5300
